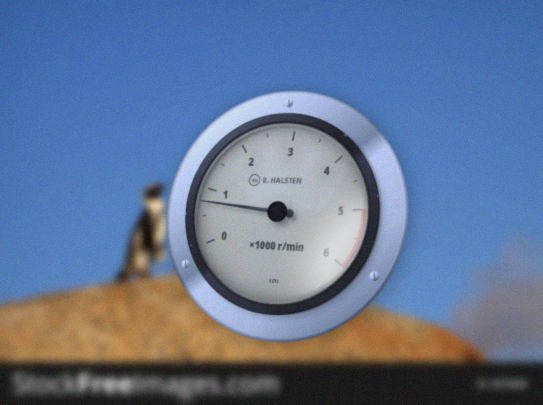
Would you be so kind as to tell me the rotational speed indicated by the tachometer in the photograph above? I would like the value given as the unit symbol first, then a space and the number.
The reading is rpm 750
